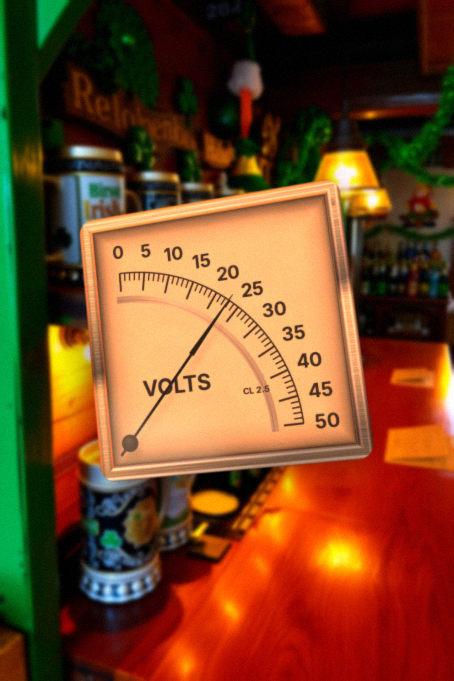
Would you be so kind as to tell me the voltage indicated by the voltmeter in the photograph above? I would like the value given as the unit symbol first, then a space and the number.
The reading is V 23
